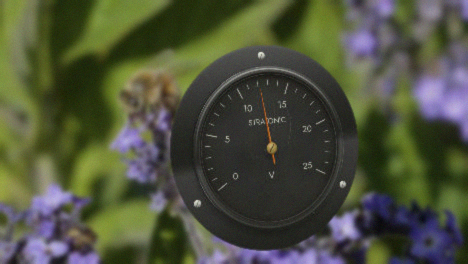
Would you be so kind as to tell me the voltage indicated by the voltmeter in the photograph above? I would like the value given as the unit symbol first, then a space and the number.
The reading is V 12
